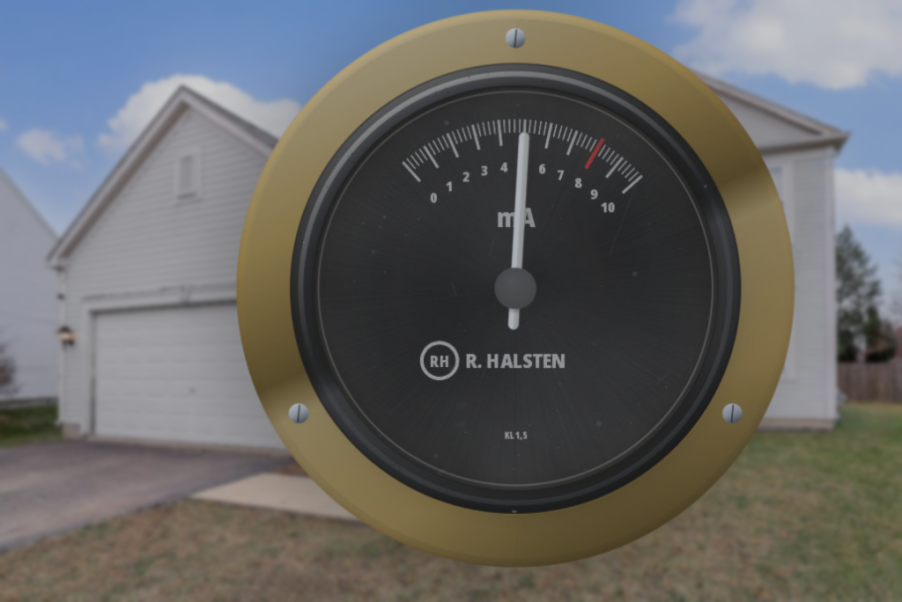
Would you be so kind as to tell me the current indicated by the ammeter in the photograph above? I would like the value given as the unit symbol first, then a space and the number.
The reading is mA 5
